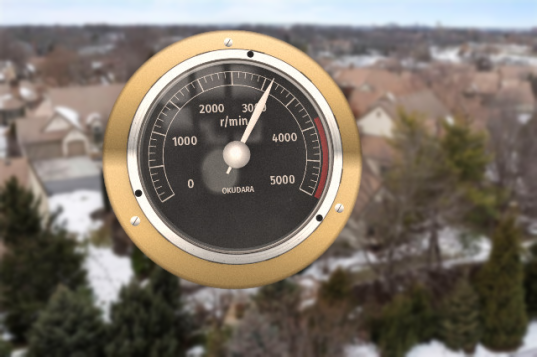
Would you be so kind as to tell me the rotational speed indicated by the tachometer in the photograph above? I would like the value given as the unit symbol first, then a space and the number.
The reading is rpm 3100
